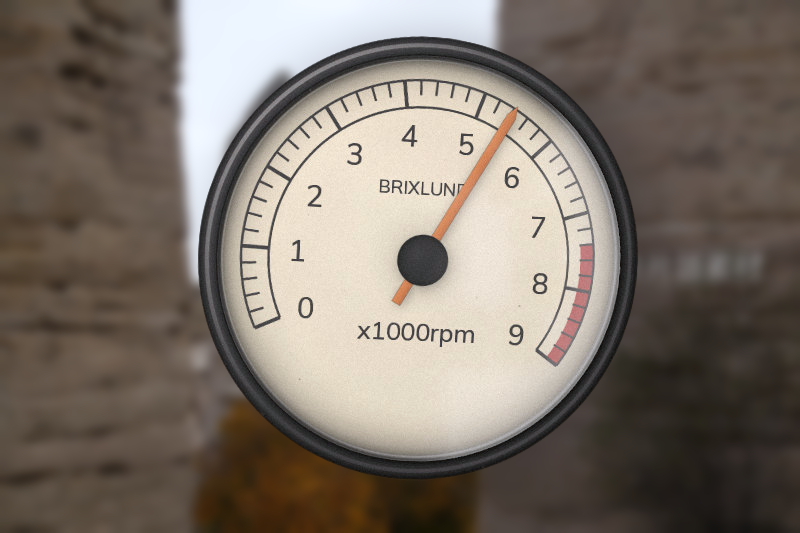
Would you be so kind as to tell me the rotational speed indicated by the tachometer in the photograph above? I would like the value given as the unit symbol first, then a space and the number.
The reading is rpm 5400
